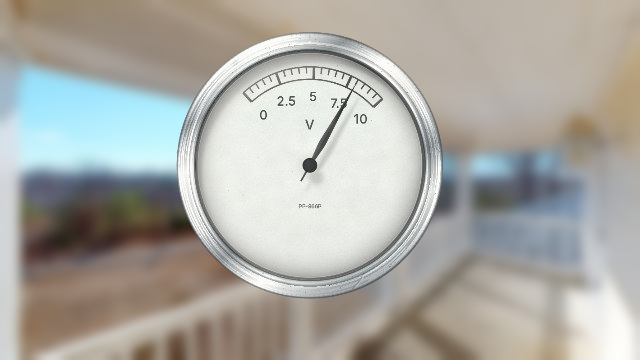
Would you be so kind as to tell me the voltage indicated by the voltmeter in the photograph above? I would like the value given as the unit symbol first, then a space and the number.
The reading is V 8
